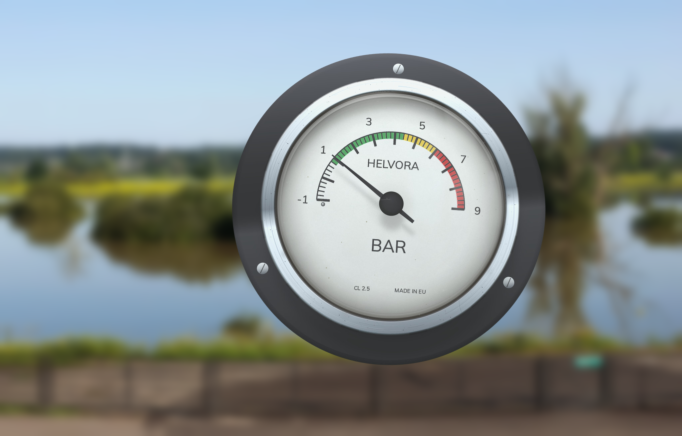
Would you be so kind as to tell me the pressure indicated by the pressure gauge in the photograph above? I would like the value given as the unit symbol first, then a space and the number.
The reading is bar 1
